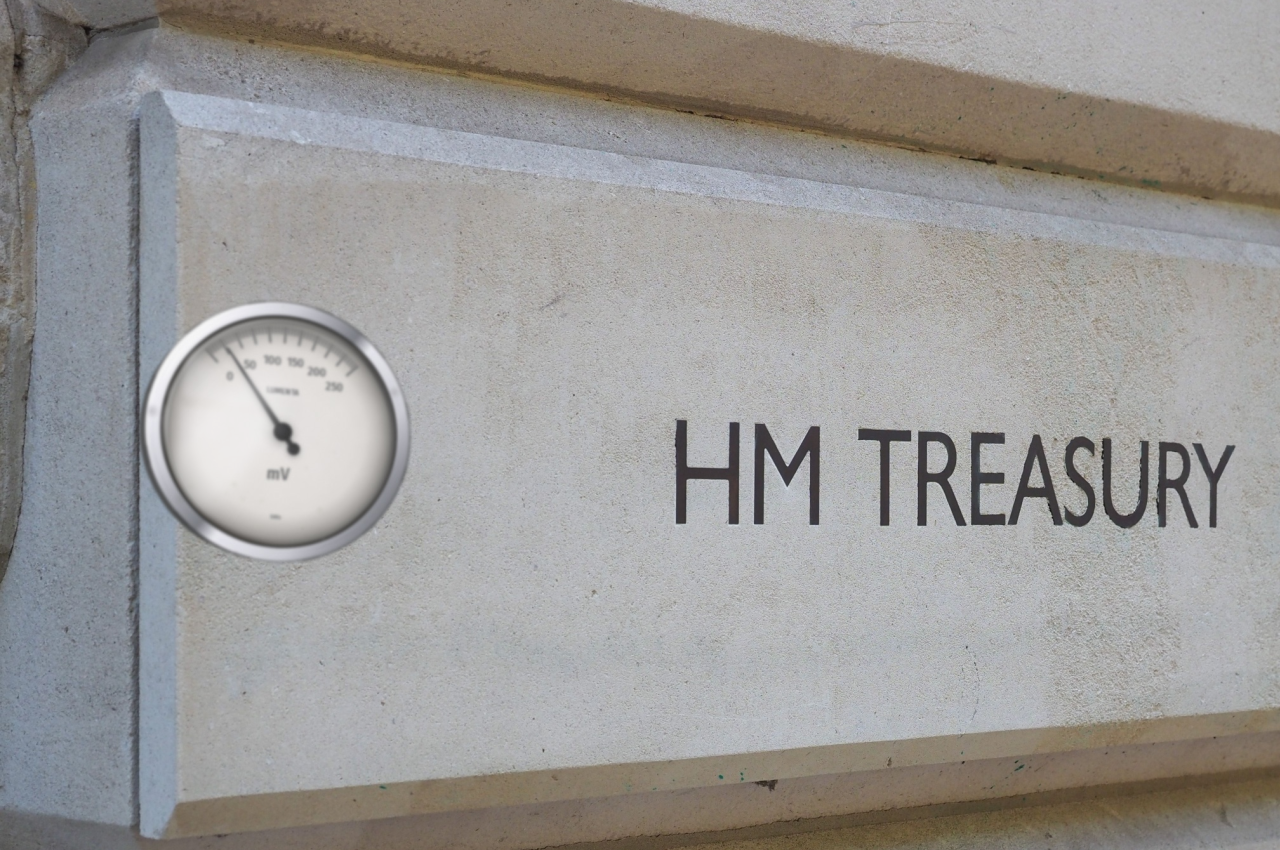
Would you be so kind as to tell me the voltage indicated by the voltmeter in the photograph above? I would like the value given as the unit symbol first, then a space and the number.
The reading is mV 25
